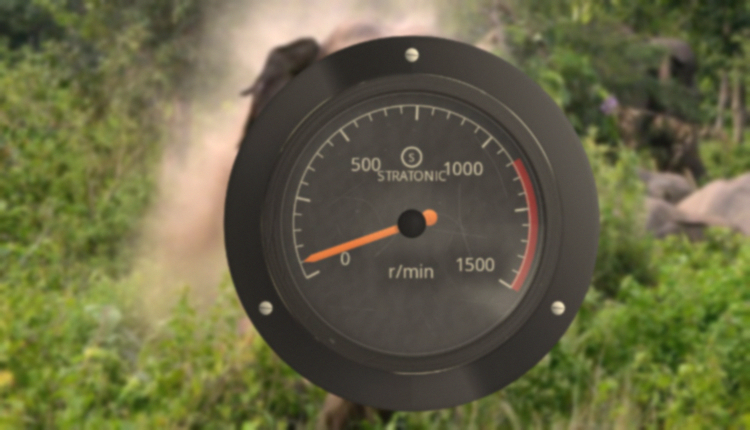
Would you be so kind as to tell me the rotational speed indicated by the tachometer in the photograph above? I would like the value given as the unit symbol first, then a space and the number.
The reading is rpm 50
